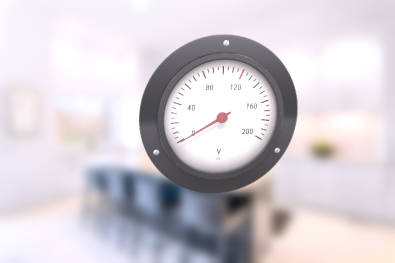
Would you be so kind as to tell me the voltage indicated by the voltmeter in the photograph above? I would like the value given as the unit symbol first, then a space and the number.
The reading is V 0
